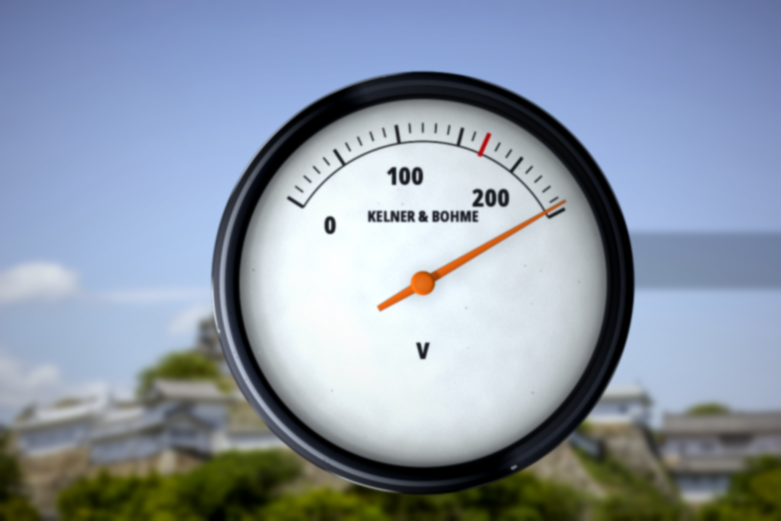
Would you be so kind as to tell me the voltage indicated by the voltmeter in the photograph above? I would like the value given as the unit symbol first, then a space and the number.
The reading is V 245
